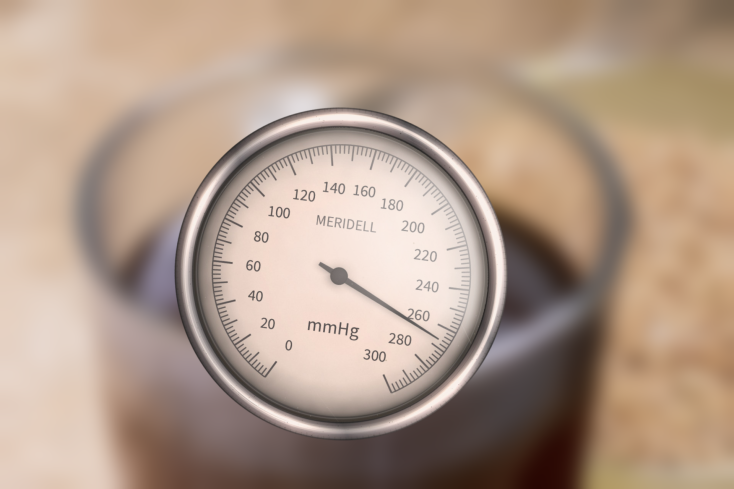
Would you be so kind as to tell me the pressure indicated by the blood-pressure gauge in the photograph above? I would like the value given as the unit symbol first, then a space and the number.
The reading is mmHg 266
